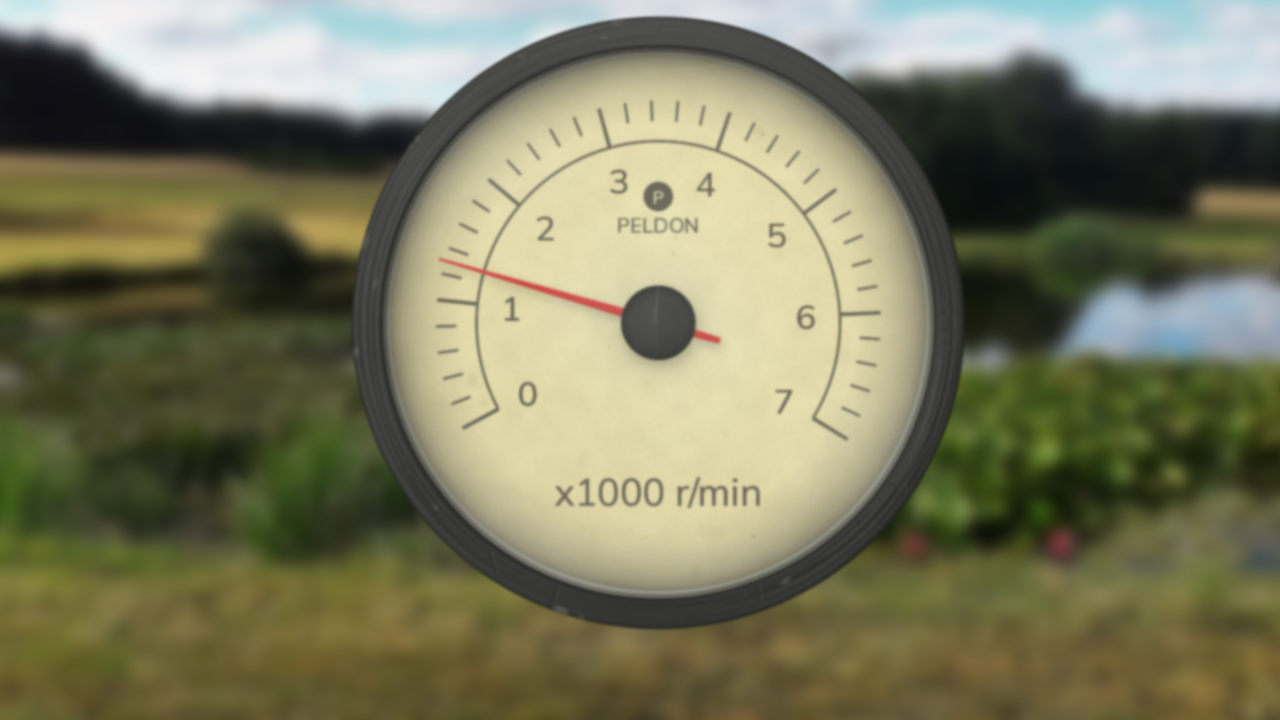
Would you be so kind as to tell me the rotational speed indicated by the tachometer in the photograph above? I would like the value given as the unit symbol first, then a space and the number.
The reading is rpm 1300
